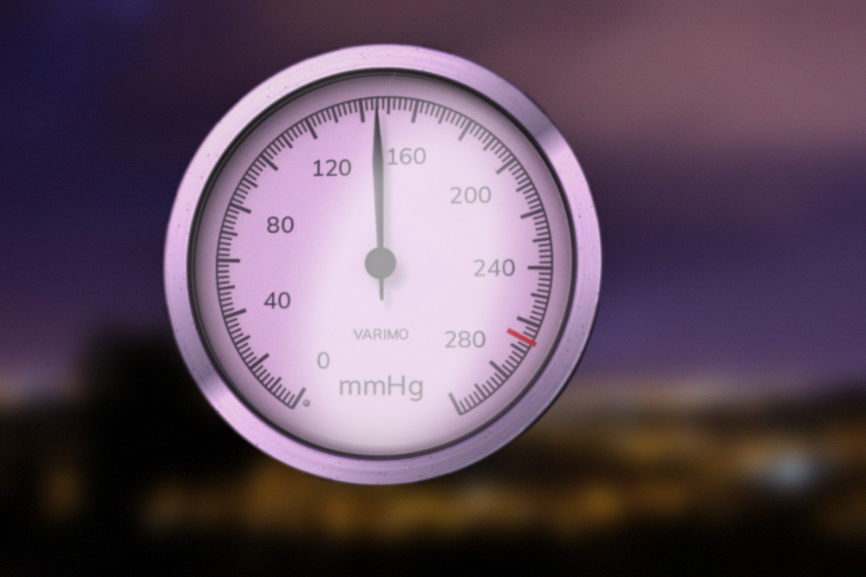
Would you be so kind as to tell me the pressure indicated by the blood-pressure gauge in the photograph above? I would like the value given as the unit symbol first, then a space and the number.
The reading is mmHg 146
